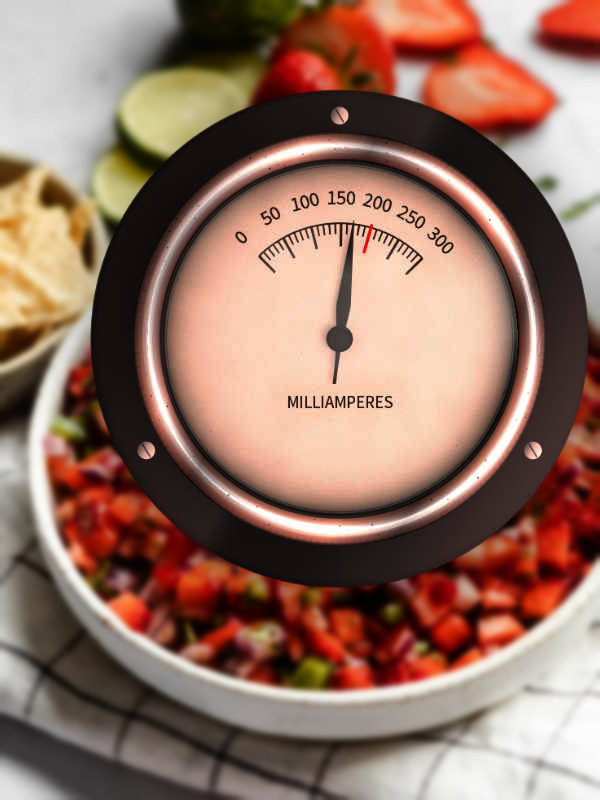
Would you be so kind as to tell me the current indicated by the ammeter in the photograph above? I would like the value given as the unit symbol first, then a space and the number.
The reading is mA 170
